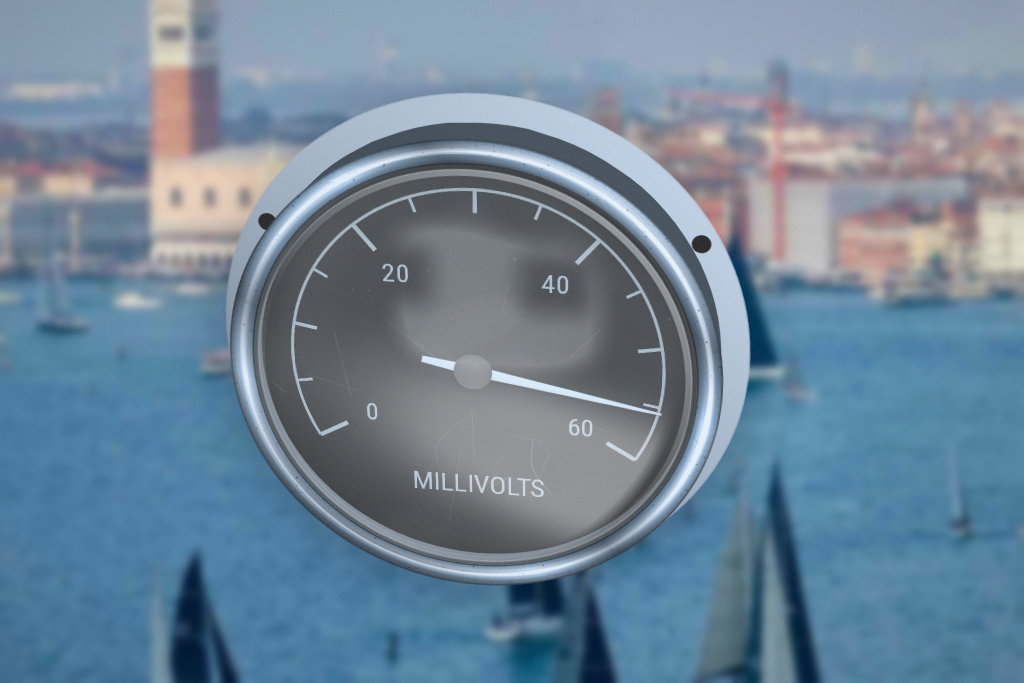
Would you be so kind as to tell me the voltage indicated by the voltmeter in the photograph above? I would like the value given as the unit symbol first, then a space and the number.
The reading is mV 55
